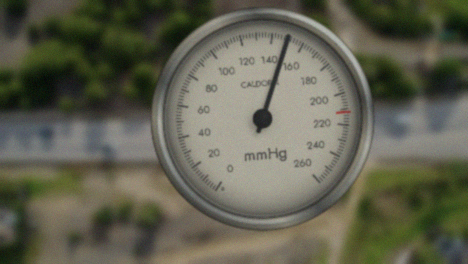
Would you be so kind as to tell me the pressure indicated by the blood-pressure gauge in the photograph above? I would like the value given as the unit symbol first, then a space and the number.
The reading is mmHg 150
